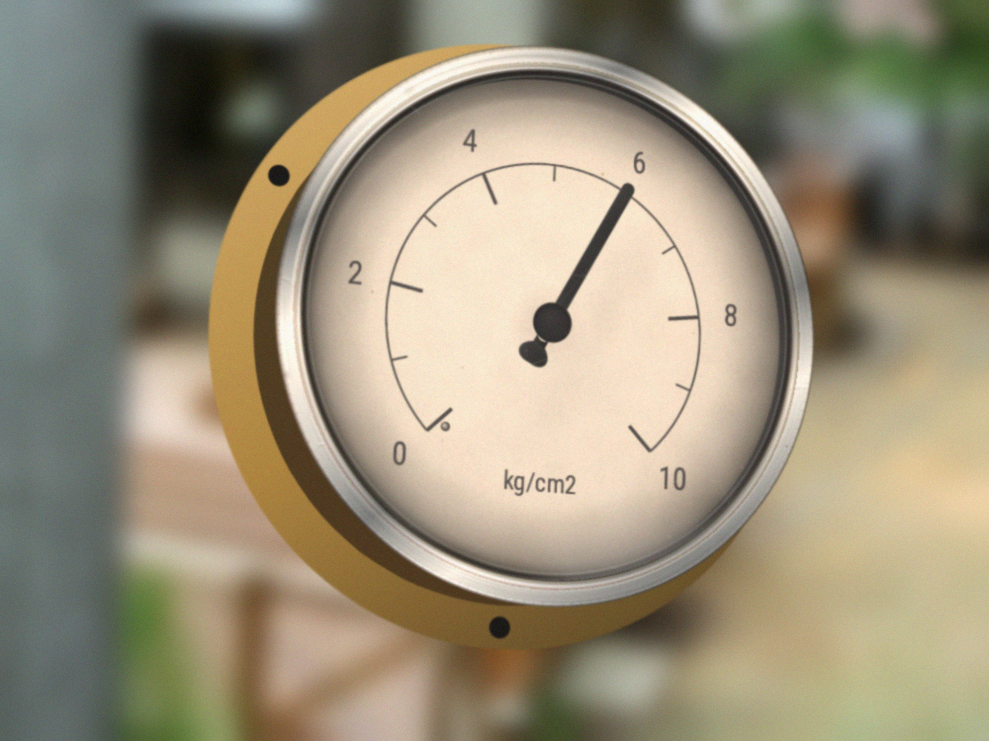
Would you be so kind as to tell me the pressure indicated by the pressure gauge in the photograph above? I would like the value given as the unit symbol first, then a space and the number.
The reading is kg/cm² 6
